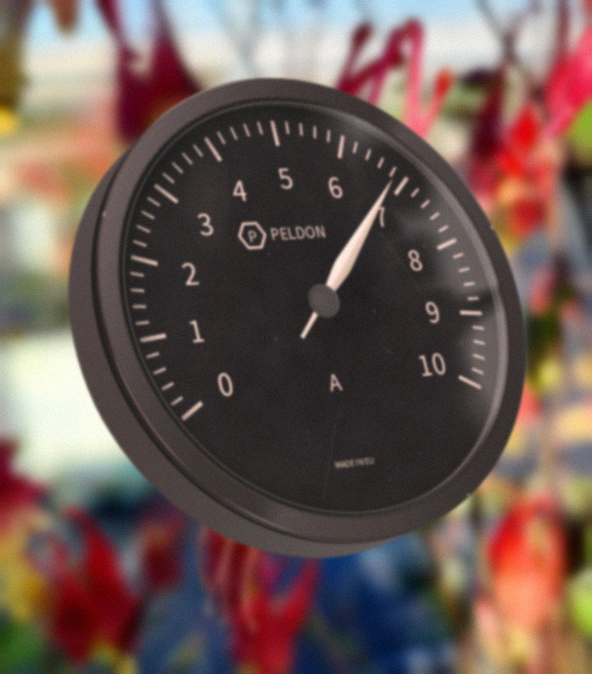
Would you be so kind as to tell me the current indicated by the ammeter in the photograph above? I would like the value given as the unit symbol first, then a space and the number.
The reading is A 6.8
